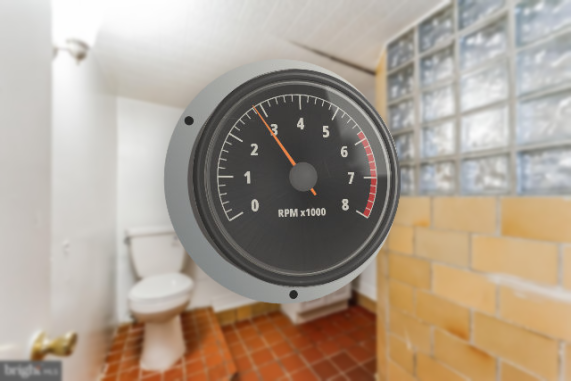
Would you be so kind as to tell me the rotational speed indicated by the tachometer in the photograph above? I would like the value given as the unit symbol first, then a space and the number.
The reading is rpm 2800
